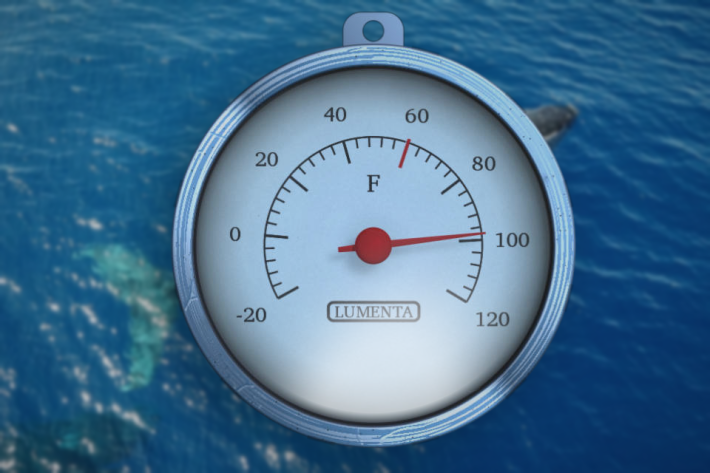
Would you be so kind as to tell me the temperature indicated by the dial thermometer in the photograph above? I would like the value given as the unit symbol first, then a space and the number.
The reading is °F 98
